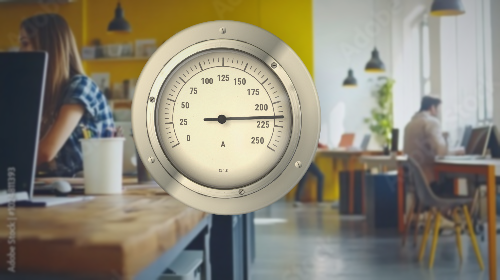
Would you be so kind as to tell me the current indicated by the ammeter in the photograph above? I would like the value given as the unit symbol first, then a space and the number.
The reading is A 215
